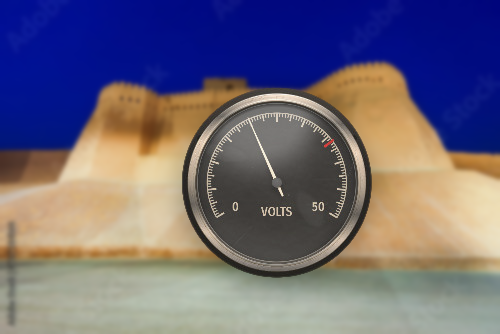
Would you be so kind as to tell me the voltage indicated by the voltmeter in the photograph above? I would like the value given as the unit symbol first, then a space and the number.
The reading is V 20
